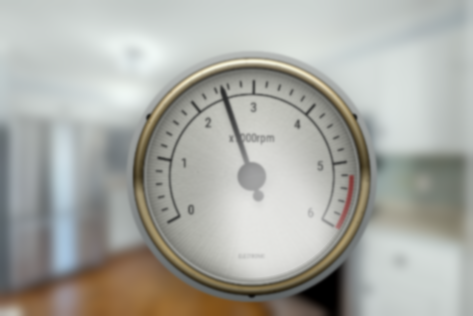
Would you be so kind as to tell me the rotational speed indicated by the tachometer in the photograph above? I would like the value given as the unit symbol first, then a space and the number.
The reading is rpm 2500
